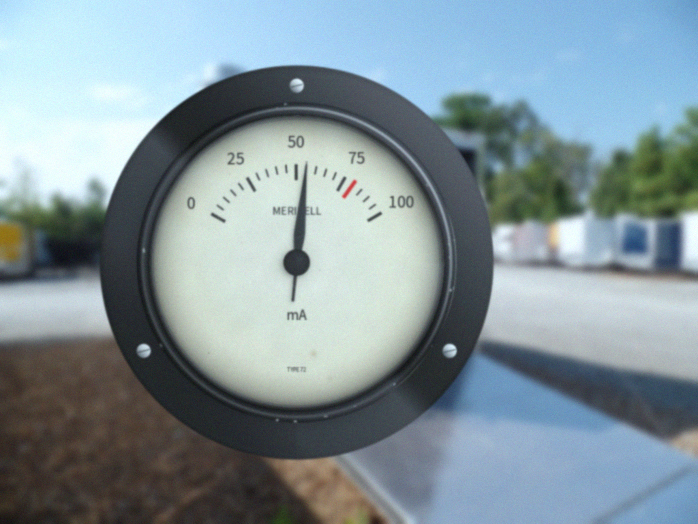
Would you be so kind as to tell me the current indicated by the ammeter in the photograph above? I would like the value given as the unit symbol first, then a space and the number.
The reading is mA 55
